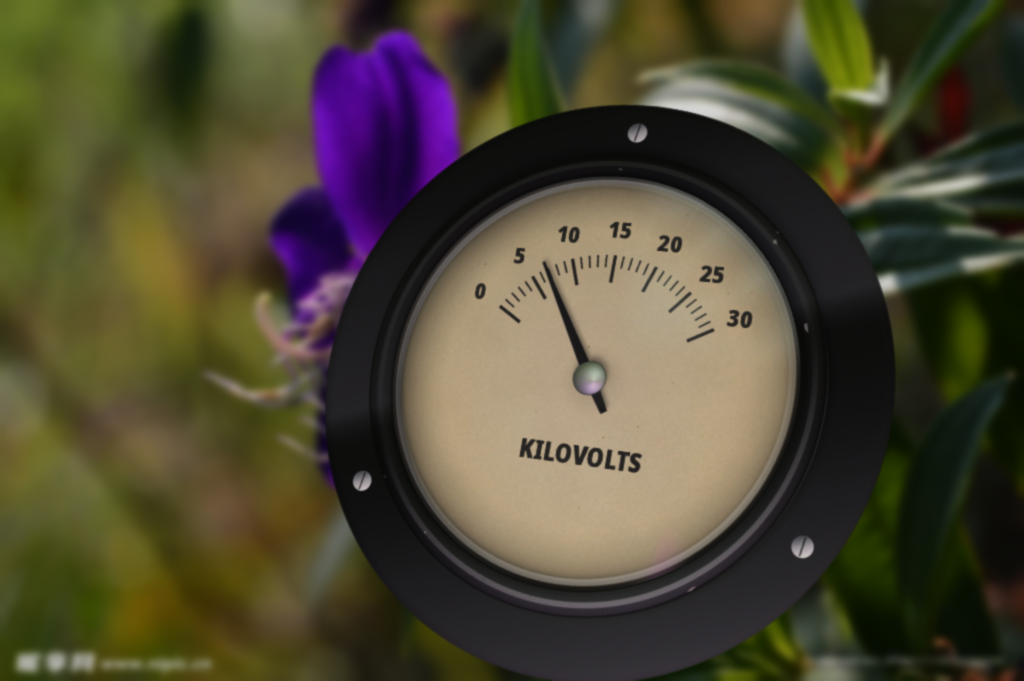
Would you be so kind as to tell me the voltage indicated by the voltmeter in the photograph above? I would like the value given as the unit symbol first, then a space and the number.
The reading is kV 7
